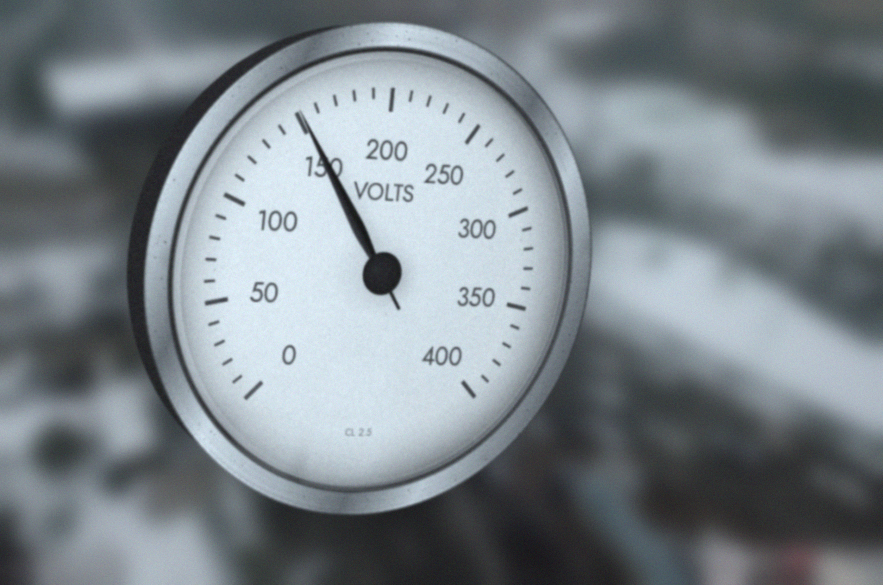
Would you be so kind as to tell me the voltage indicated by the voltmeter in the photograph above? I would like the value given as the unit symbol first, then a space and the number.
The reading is V 150
